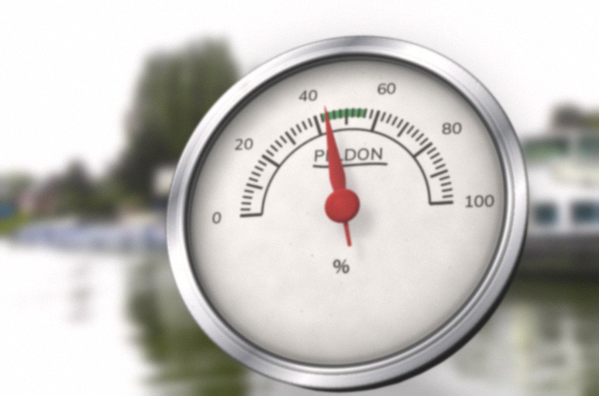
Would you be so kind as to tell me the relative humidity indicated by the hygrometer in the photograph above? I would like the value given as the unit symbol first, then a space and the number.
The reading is % 44
